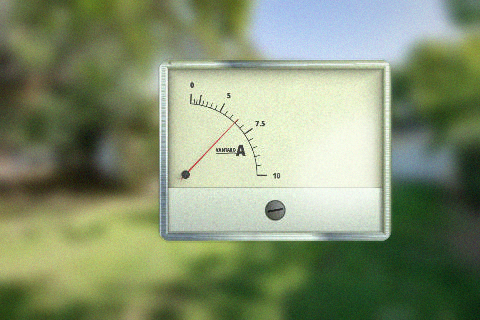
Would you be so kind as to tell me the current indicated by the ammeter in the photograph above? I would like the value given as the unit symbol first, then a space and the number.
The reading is A 6.5
